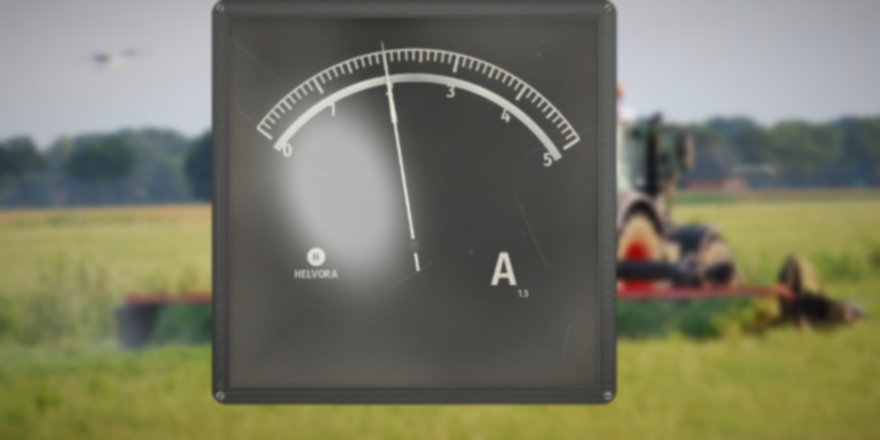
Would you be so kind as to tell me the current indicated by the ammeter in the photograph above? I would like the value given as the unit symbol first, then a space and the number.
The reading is A 2
